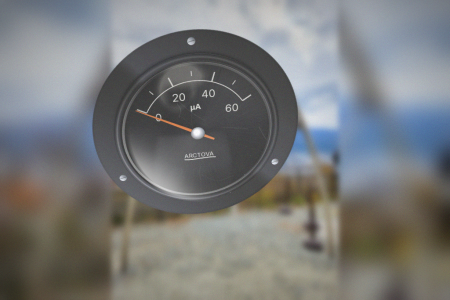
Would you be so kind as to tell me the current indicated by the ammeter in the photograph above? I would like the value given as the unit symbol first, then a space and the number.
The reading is µA 0
